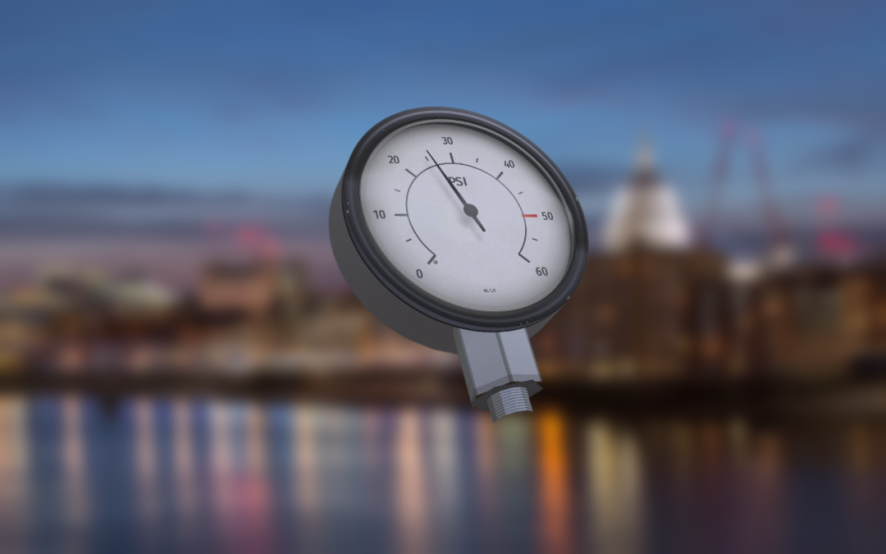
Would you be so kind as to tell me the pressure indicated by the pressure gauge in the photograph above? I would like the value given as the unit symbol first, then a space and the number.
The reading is psi 25
